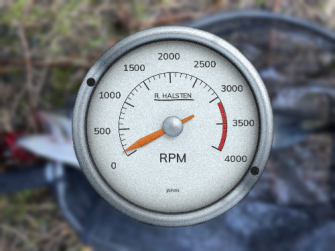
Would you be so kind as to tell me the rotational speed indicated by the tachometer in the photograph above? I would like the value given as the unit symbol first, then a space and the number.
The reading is rpm 100
